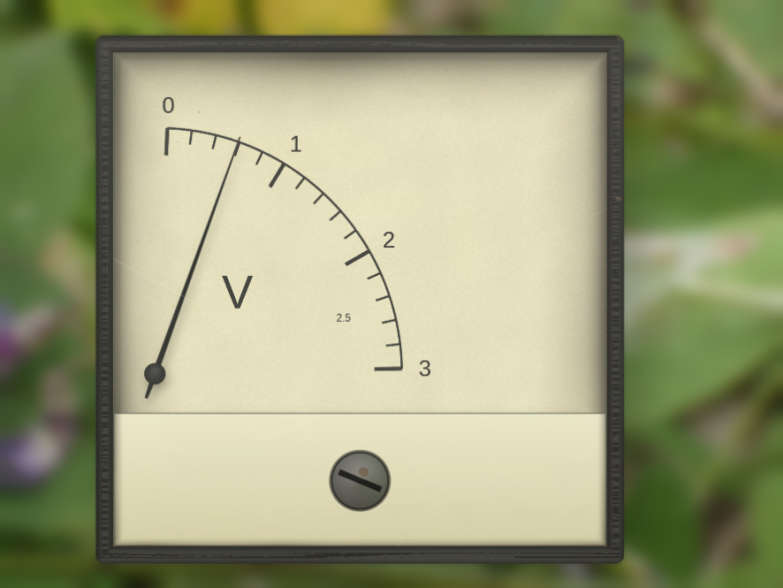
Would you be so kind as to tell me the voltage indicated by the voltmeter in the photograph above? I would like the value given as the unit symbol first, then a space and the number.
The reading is V 0.6
